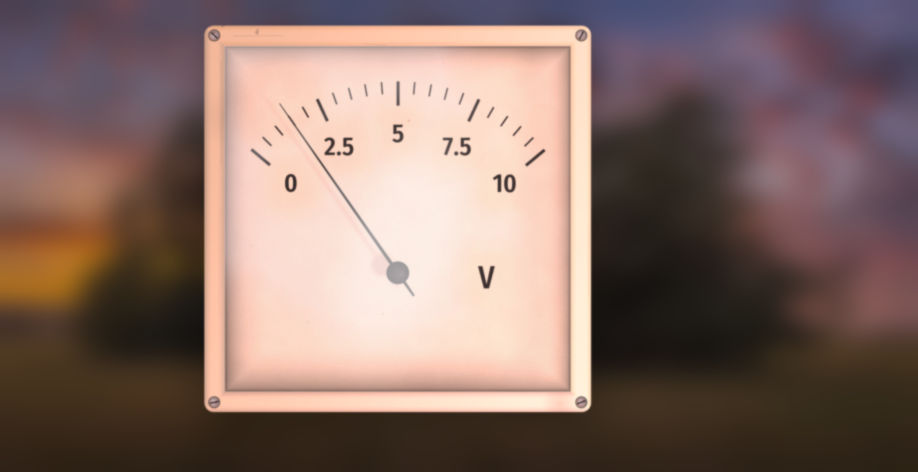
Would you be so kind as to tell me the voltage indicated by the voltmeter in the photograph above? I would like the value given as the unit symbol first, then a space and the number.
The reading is V 1.5
